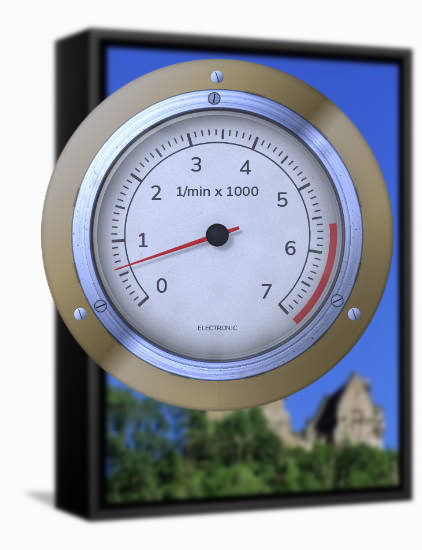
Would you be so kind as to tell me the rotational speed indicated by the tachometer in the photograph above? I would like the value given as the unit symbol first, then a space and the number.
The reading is rpm 600
